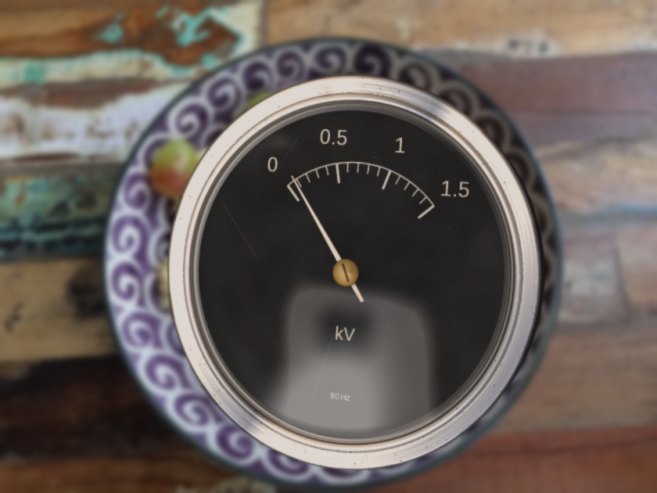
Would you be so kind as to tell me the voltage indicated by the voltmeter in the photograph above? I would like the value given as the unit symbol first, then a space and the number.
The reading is kV 0.1
